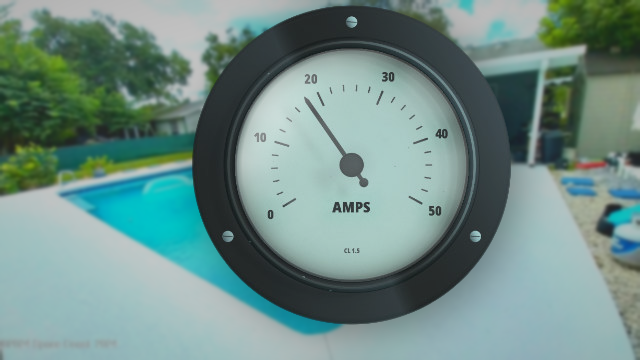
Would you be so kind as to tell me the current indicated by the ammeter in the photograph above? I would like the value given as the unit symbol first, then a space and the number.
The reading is A 18
